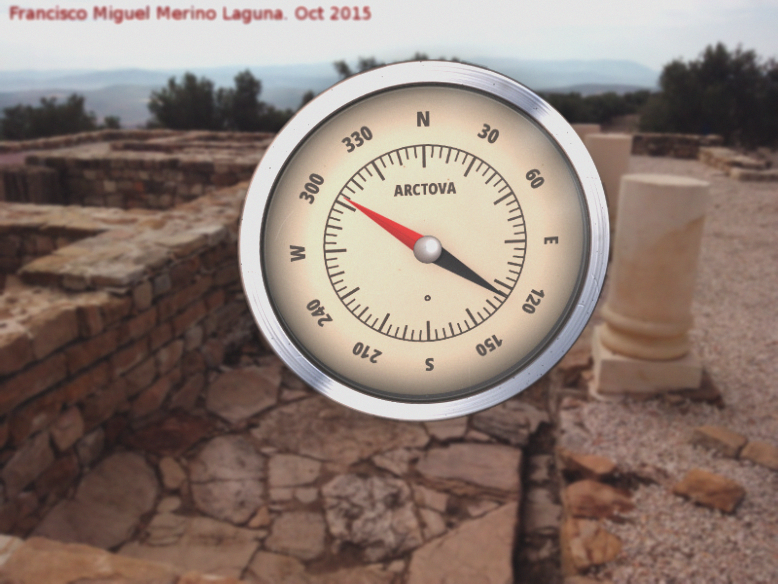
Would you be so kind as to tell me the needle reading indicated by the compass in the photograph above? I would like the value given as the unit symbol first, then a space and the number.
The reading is ° 305
